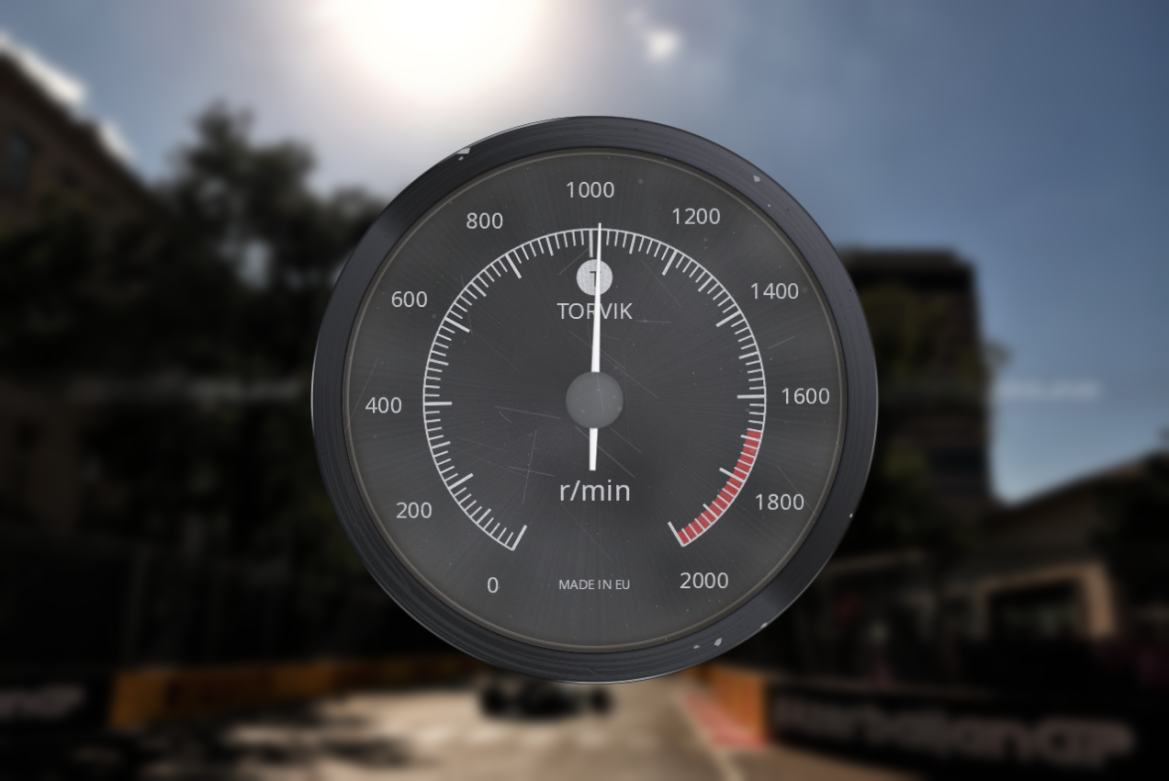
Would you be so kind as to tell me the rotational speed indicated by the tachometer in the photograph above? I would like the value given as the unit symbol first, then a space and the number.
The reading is rpm 1020
